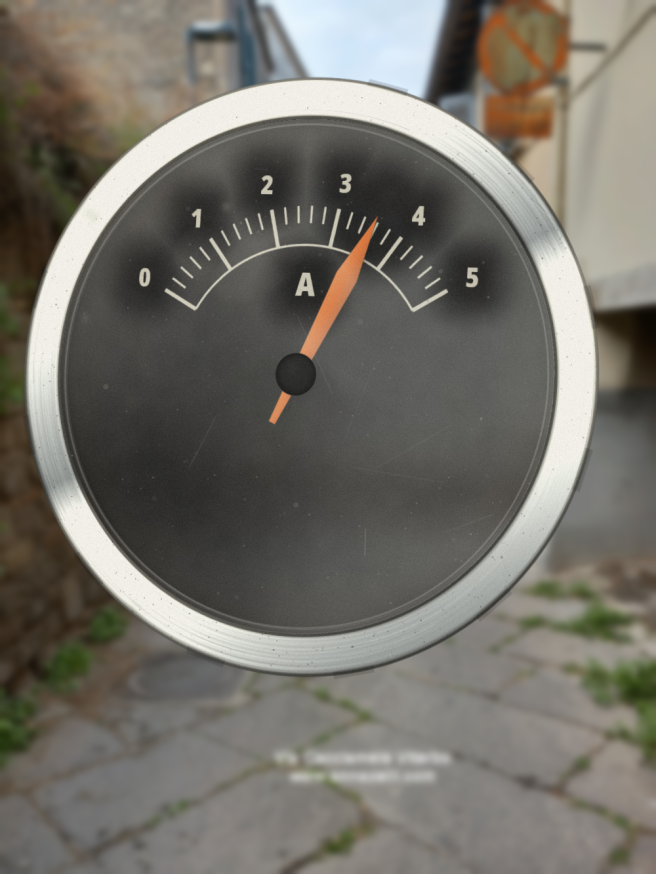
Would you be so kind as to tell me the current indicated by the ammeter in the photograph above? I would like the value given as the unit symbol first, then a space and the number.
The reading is A 3.6
